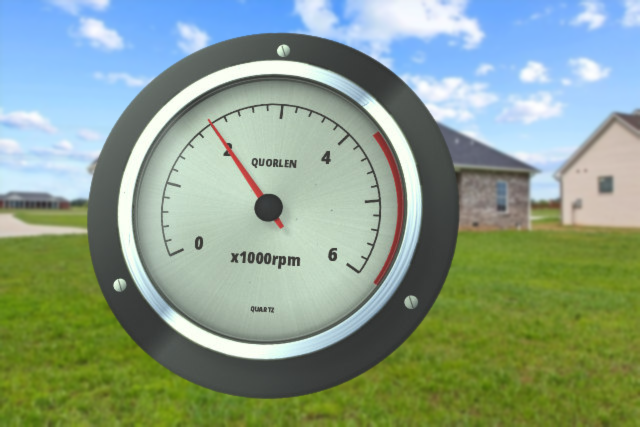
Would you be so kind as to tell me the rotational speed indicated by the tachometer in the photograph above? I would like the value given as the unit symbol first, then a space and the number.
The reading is rpm 2000
